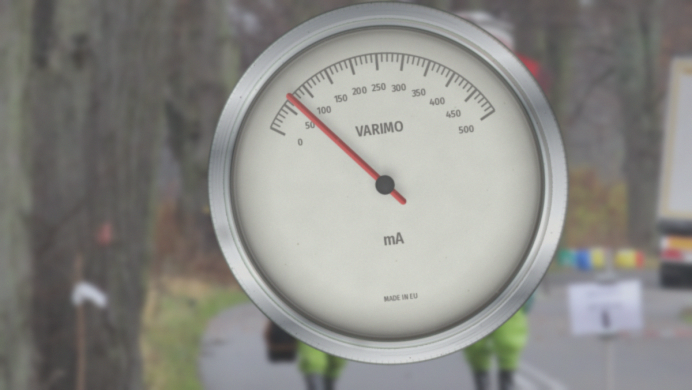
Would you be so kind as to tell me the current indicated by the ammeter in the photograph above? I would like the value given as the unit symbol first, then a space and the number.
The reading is mA 70
